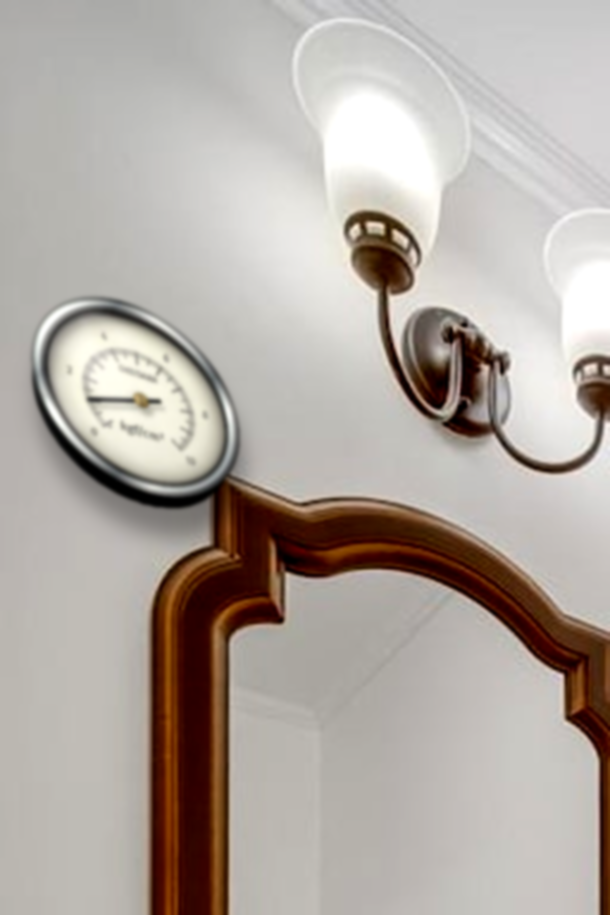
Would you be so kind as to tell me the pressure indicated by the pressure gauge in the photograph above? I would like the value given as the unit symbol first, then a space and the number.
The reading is kg/cm² 1
